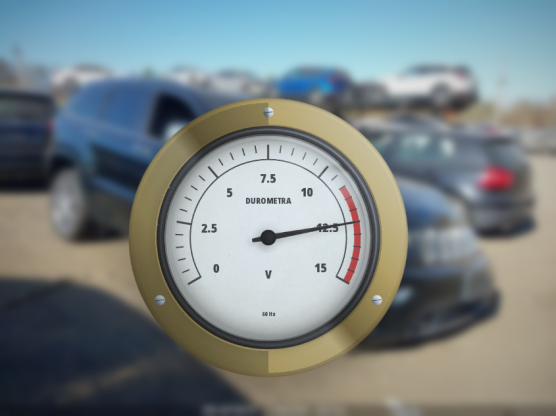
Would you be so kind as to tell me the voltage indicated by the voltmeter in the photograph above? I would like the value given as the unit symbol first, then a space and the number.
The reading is V 12.5
